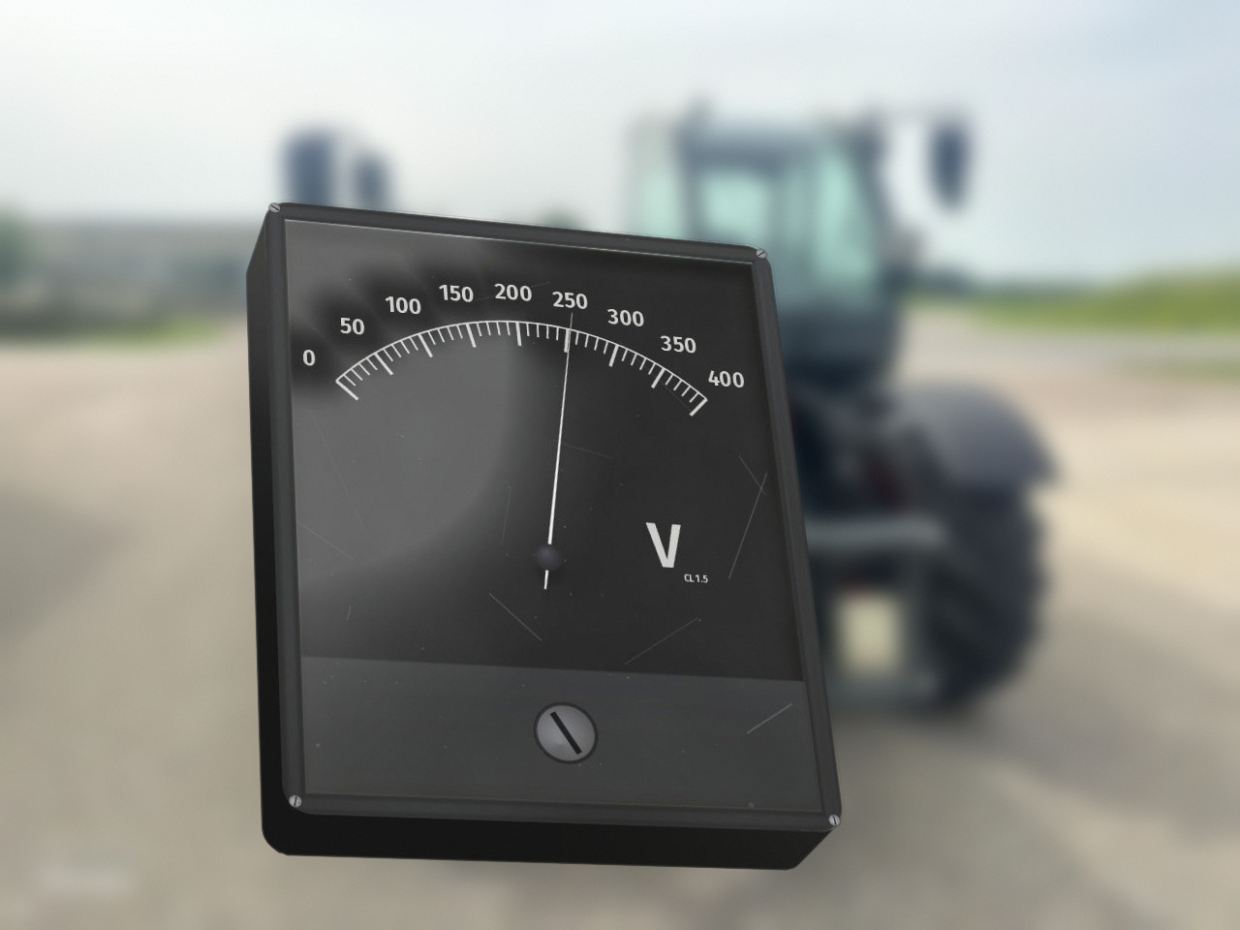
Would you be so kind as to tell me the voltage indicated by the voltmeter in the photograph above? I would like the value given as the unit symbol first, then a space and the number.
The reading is V 250
